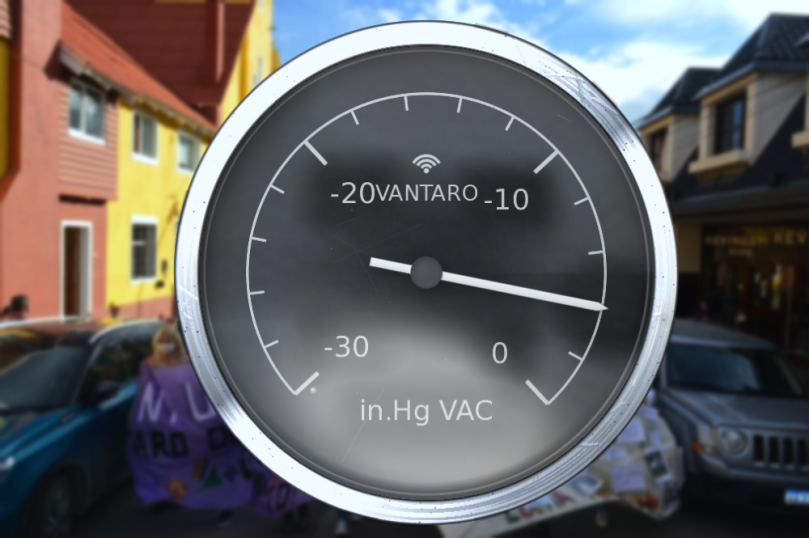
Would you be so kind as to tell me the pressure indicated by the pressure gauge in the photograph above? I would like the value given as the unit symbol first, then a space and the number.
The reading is inHg -4
